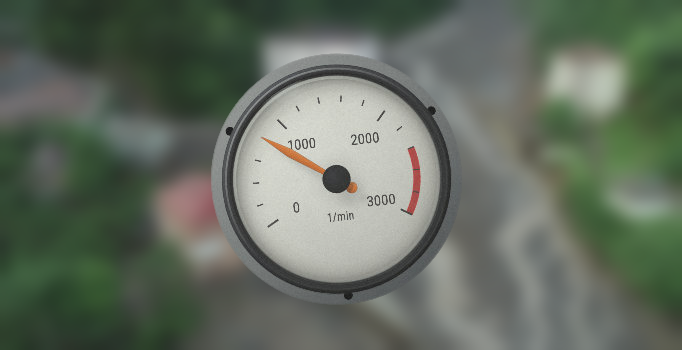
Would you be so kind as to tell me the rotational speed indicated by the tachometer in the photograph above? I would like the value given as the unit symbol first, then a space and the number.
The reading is rpm 800
